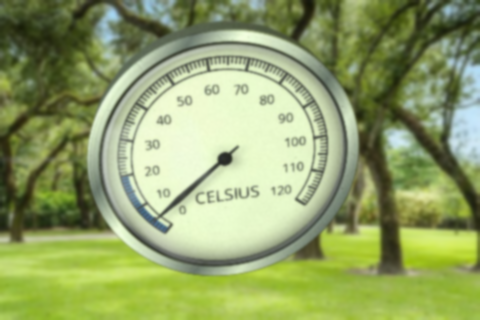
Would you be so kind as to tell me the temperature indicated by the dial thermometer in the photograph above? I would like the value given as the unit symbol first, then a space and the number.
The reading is °C 5
